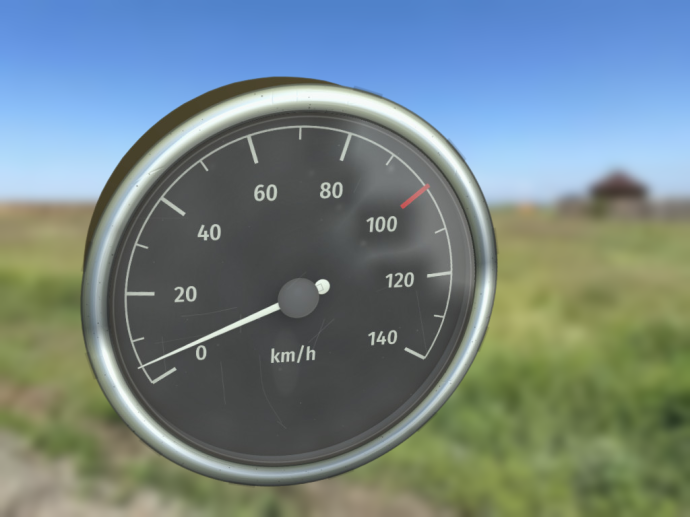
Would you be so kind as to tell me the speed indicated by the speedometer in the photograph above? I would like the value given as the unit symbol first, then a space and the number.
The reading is km/h 5
